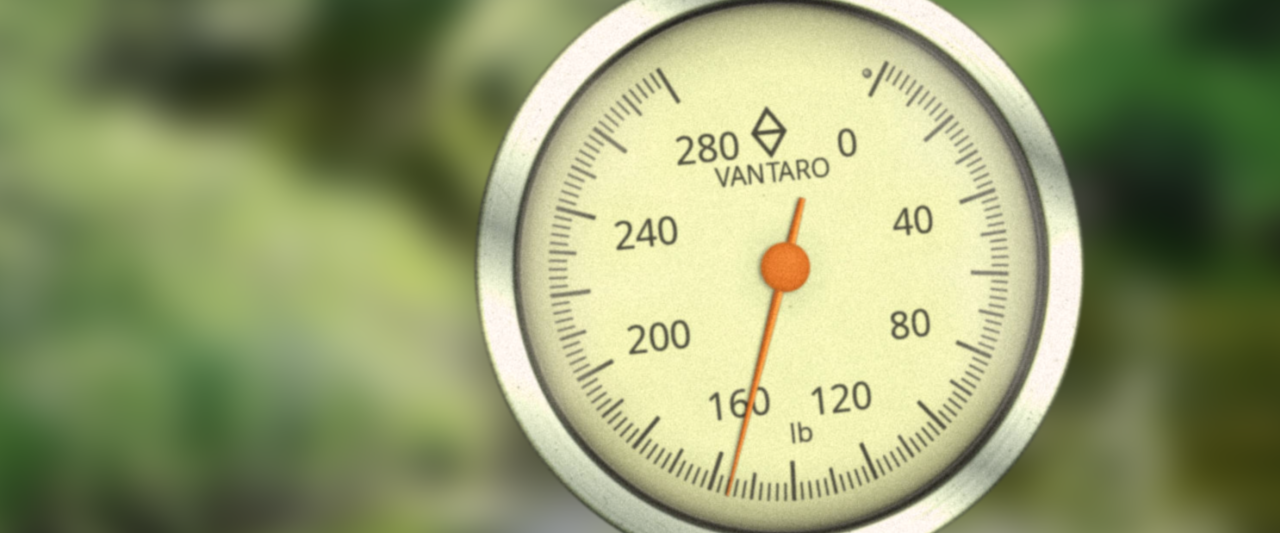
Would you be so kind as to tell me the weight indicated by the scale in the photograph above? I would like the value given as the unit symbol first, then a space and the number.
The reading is lb 156
